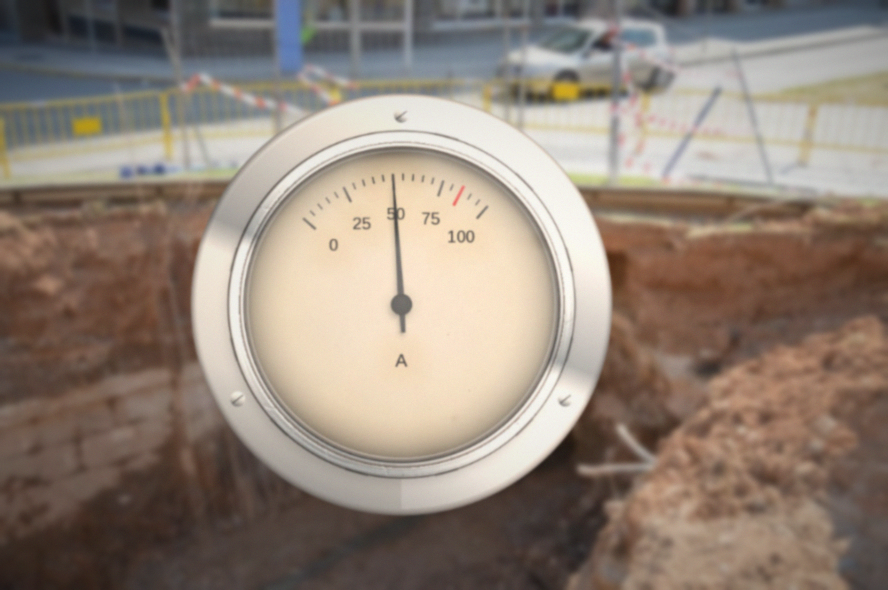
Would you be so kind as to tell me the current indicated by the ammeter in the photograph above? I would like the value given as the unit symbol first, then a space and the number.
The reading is A 50
